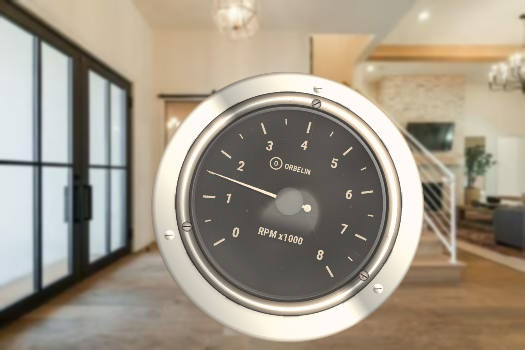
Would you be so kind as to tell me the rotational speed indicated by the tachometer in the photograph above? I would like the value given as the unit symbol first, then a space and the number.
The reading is rpm 1500
